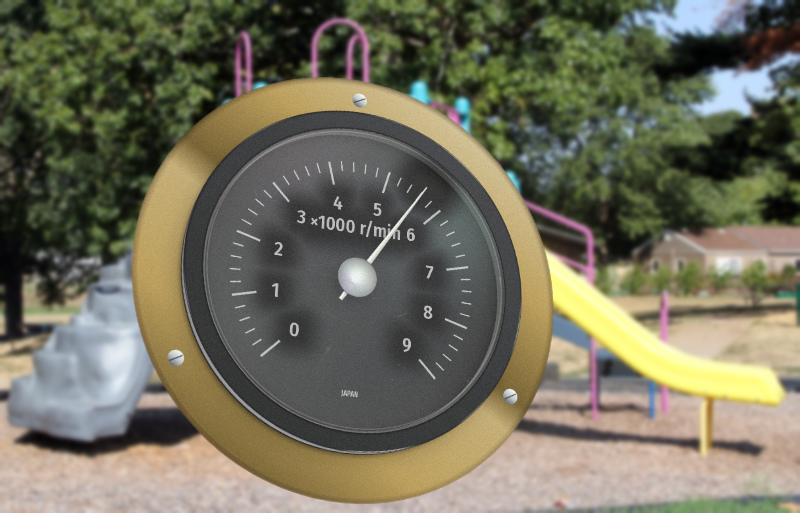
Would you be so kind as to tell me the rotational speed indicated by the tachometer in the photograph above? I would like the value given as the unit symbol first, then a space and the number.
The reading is rpm 5600
